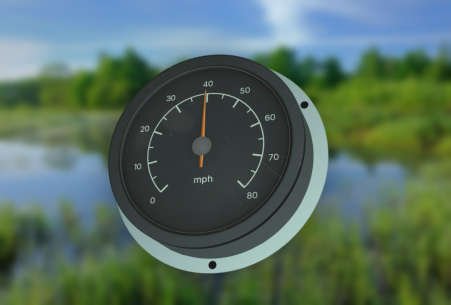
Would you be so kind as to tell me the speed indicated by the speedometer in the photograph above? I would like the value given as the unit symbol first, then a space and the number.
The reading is mph 40
